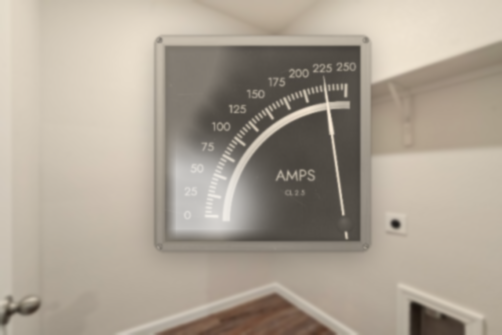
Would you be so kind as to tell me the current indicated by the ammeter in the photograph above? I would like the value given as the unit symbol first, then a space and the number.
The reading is A 225
